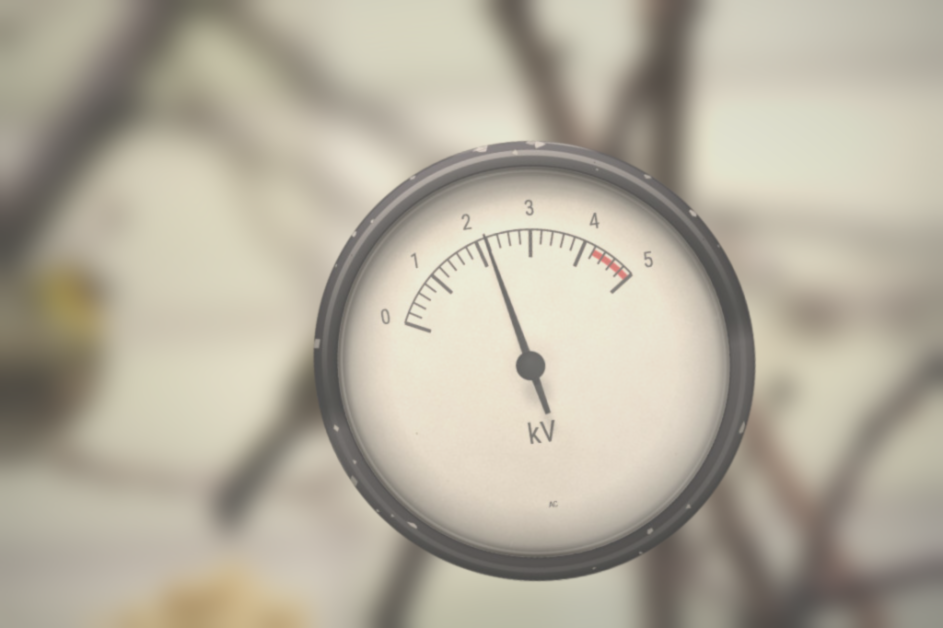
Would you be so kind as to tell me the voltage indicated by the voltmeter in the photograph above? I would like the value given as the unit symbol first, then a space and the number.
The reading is kV 2.2
